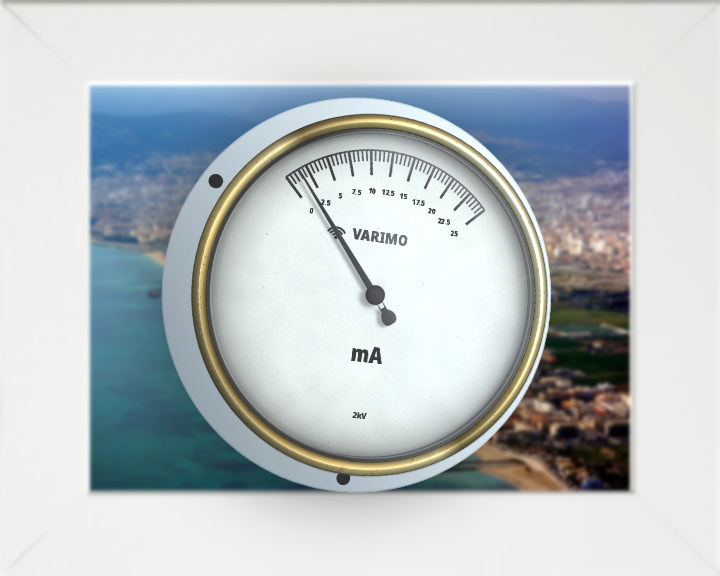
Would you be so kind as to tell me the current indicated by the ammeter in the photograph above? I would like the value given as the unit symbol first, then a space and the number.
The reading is mA 1.5
